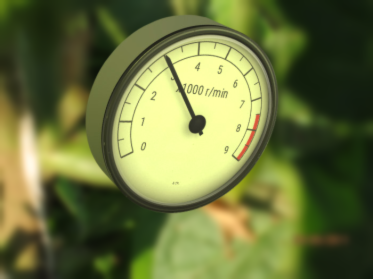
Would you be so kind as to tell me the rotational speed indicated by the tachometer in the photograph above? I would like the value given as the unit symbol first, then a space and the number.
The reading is rpm 3000
